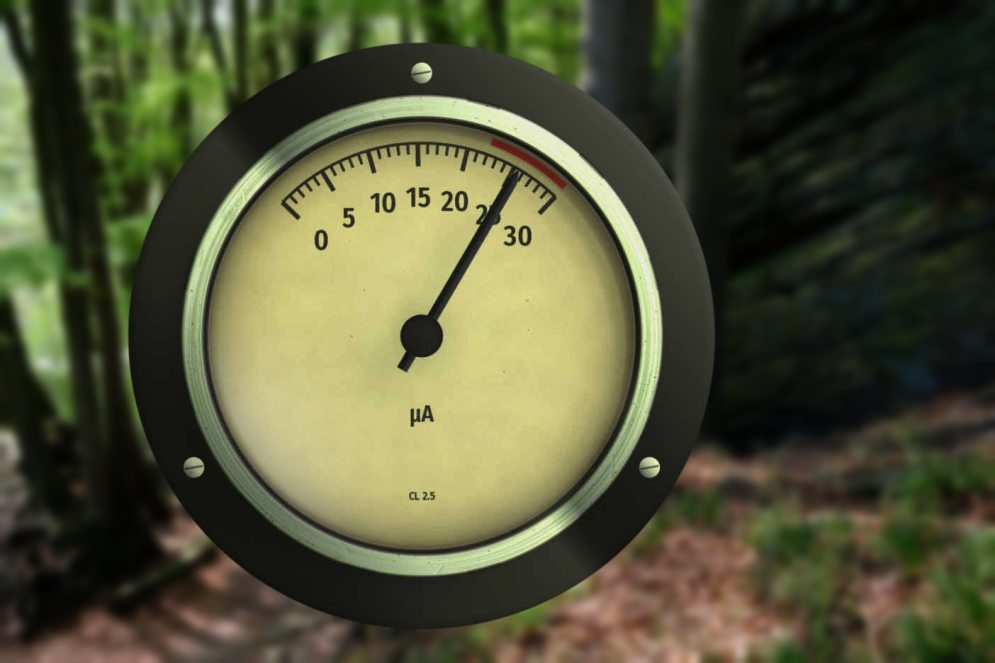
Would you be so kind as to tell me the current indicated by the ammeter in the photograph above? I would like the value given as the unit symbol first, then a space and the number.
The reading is µA 25.5
